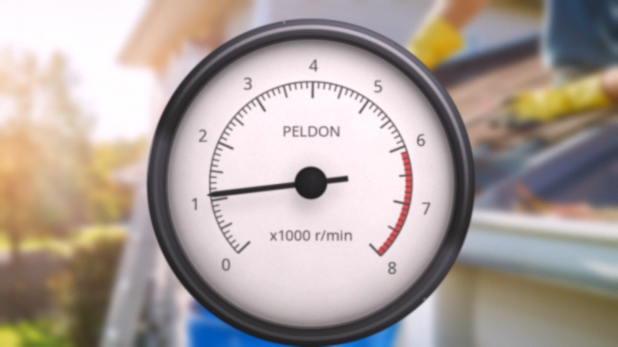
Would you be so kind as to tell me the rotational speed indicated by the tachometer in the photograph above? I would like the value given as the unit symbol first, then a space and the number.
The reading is rpm 1100
